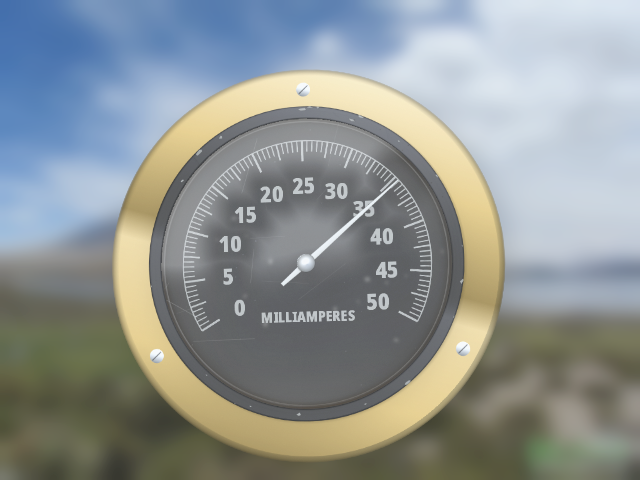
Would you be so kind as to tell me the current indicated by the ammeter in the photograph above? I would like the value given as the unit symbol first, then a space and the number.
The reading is mA 35.5
